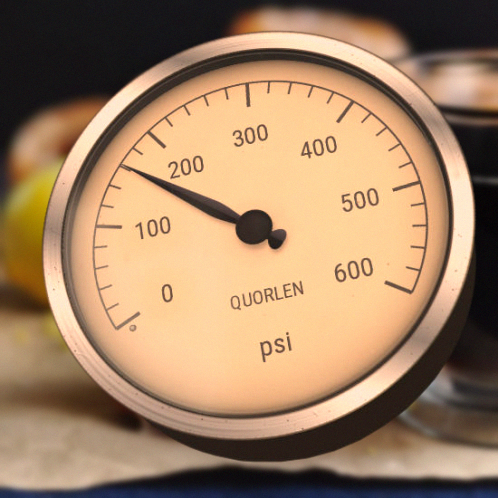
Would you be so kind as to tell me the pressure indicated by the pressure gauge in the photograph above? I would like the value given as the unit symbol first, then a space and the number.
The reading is psi 160
